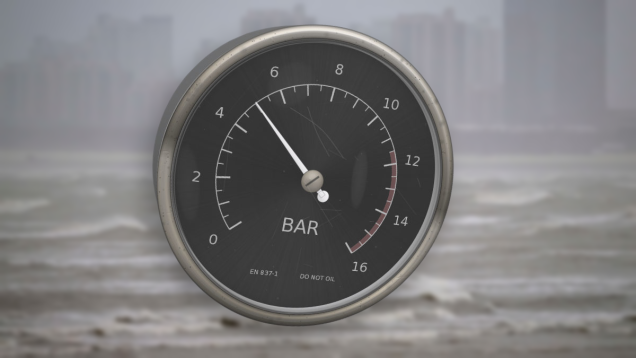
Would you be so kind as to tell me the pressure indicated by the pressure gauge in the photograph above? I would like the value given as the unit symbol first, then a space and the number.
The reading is bar 5
